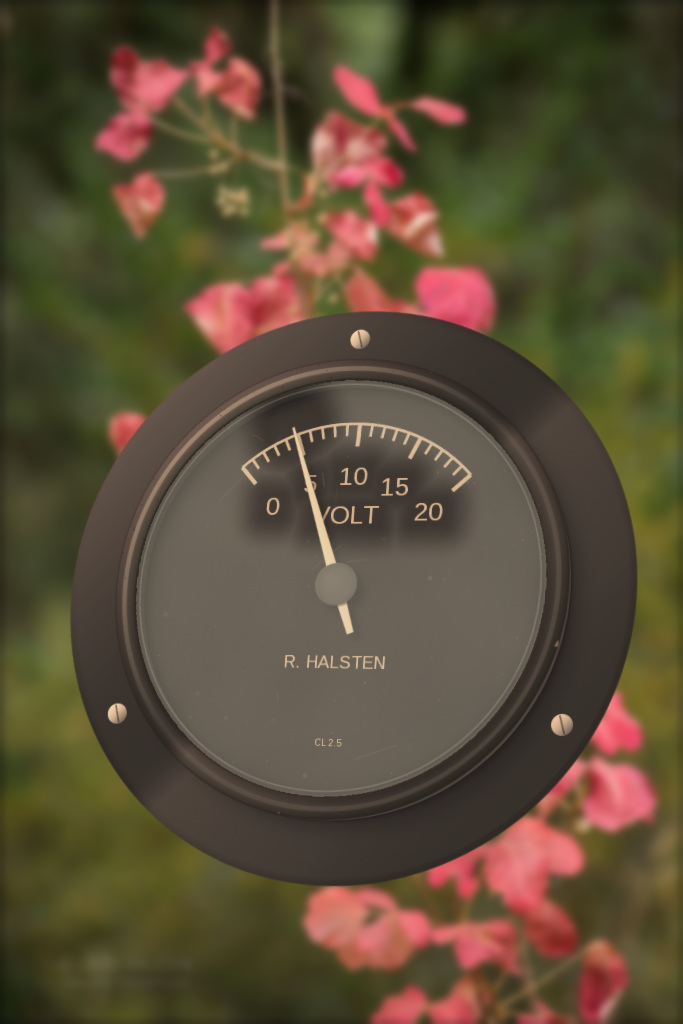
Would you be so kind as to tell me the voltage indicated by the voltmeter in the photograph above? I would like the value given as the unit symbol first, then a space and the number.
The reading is V 5
